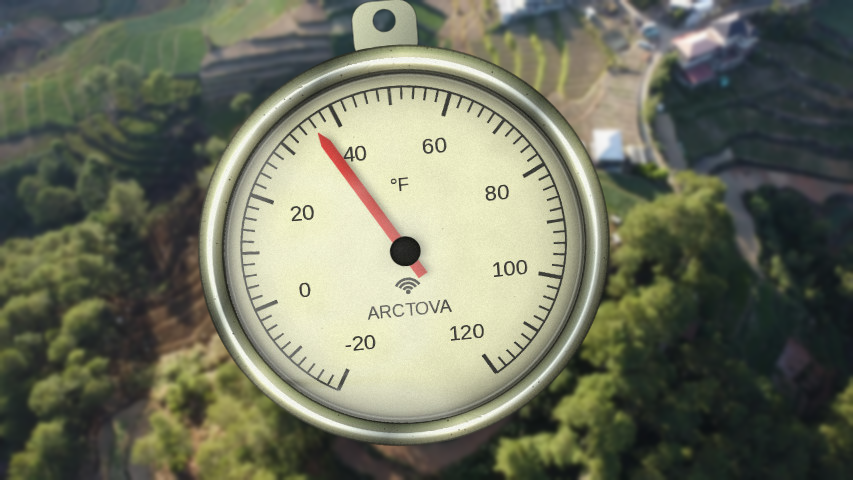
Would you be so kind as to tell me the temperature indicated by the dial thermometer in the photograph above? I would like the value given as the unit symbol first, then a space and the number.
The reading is °F 36
